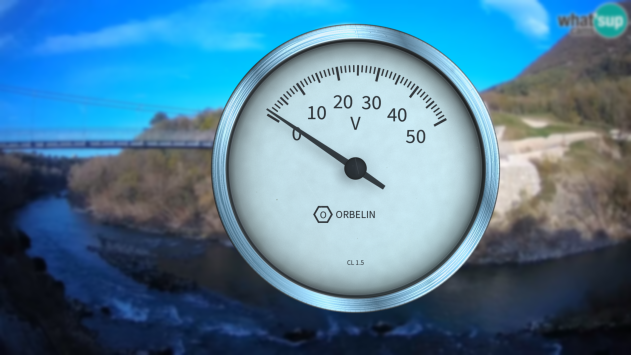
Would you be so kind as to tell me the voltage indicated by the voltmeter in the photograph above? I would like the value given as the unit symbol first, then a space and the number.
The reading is V 1
